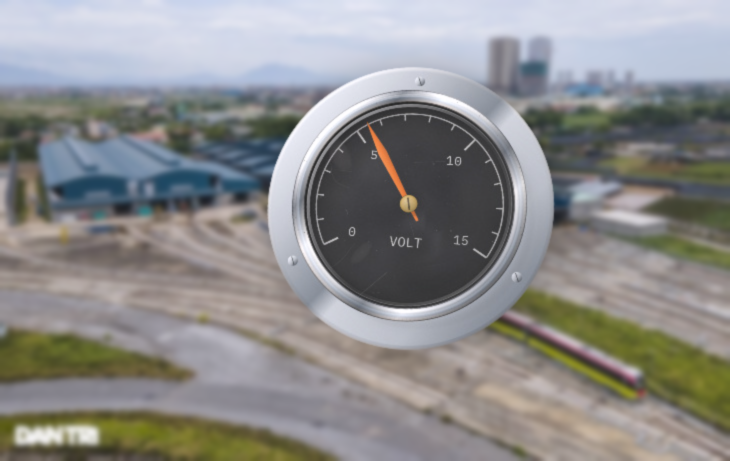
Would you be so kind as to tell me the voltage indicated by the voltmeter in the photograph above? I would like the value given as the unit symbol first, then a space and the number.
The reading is V 5.5
